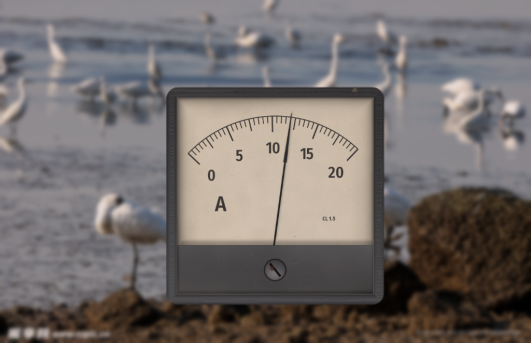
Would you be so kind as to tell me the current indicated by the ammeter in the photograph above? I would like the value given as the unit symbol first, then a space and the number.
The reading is A 12
